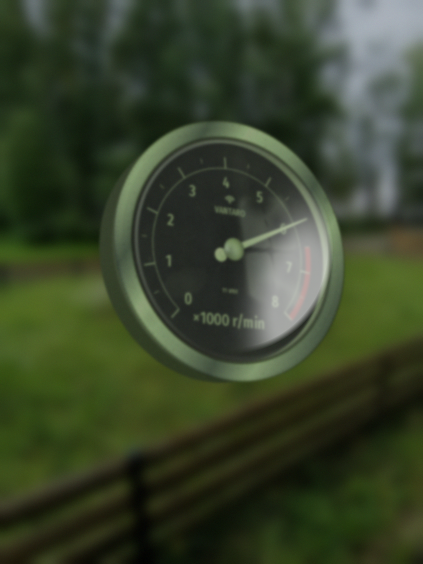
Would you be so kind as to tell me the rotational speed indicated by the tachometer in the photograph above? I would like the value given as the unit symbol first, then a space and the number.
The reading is rpm 6000
